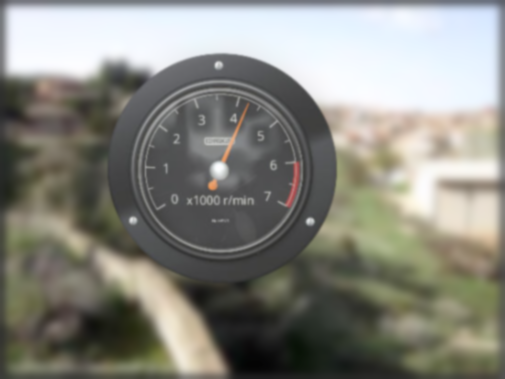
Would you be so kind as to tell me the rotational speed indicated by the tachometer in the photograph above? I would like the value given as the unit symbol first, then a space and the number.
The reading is rpm 4250
